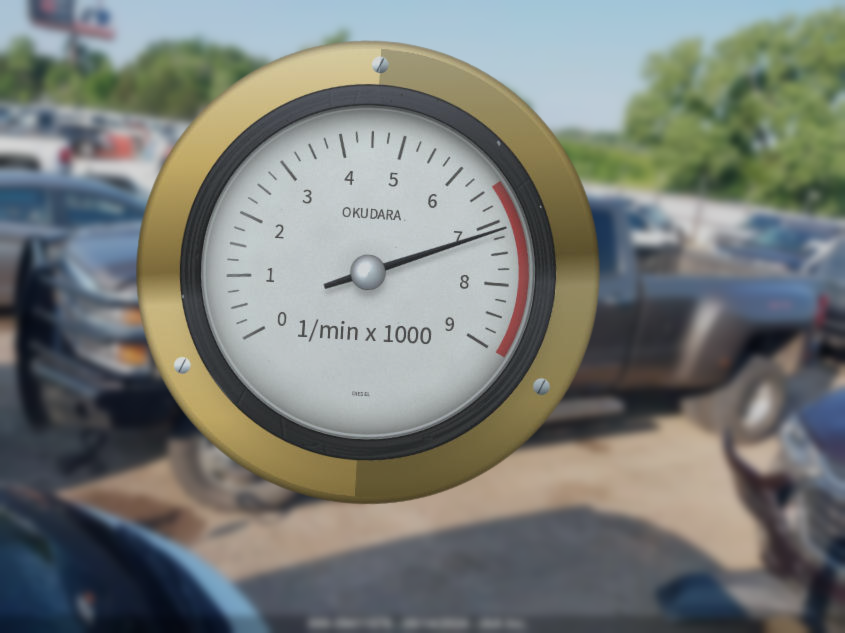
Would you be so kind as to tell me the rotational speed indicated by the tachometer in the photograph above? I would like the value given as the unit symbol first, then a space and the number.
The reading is rpm 7125
